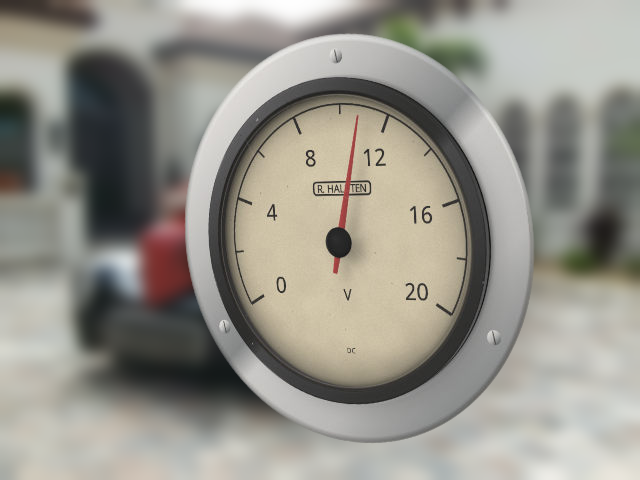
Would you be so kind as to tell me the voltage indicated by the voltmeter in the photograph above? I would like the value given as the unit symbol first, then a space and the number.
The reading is V 11
